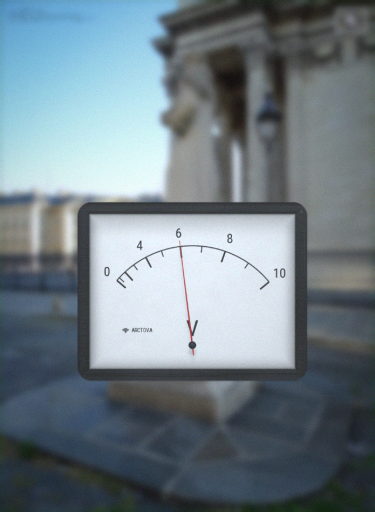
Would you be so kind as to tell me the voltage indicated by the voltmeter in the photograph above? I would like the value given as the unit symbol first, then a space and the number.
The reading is V 6
